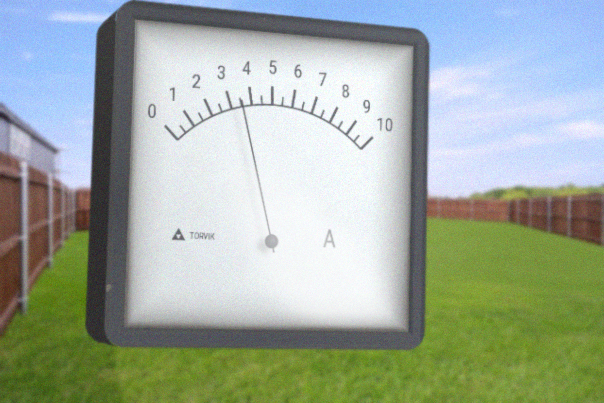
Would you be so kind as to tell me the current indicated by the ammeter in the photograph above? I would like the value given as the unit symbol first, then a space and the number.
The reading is A 3.5
